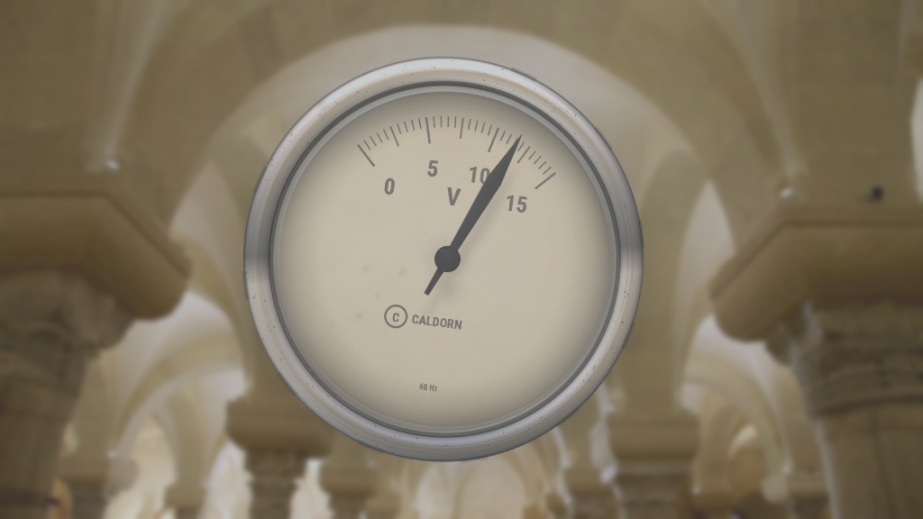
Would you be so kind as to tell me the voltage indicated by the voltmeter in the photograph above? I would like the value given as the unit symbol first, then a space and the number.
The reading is V 11.5
